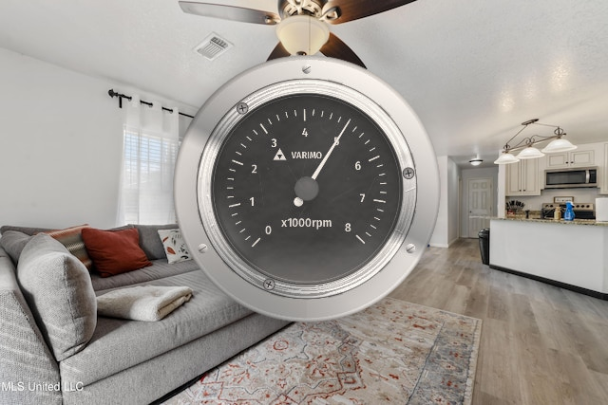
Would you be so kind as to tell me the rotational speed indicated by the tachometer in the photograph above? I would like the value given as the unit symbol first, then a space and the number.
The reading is rpm 5000
